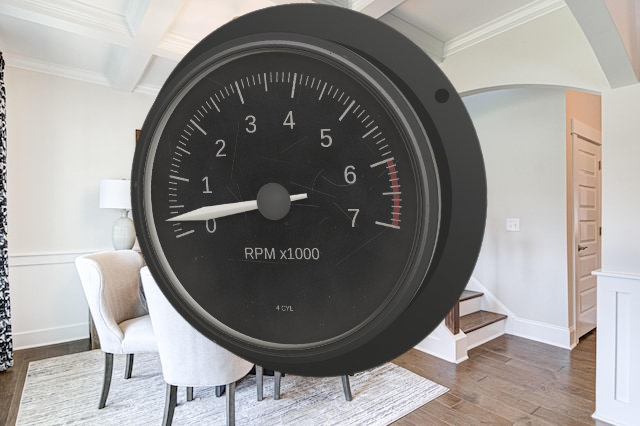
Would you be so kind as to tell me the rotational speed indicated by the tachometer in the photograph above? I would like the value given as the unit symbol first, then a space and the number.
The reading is rpm 300
